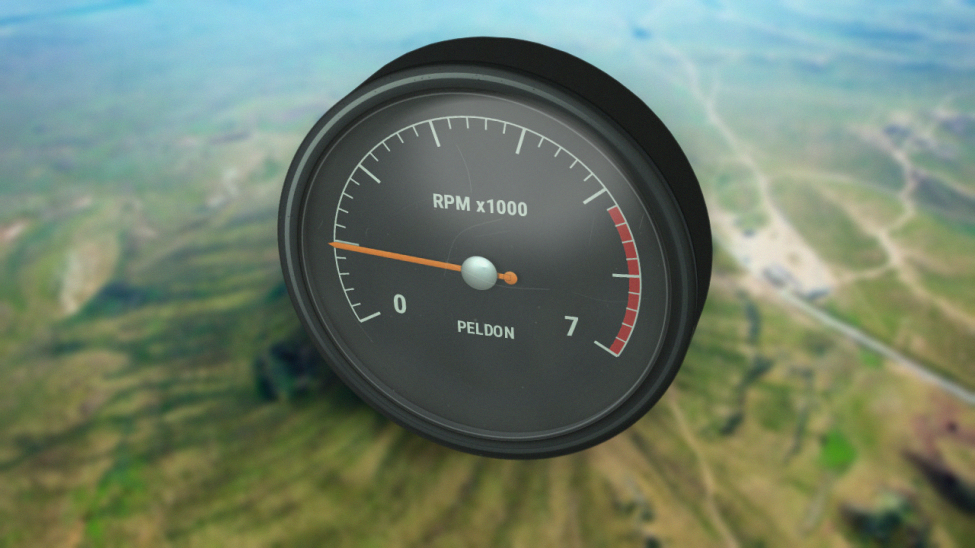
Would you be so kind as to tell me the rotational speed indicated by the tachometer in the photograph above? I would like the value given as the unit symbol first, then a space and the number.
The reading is rpm 1000
